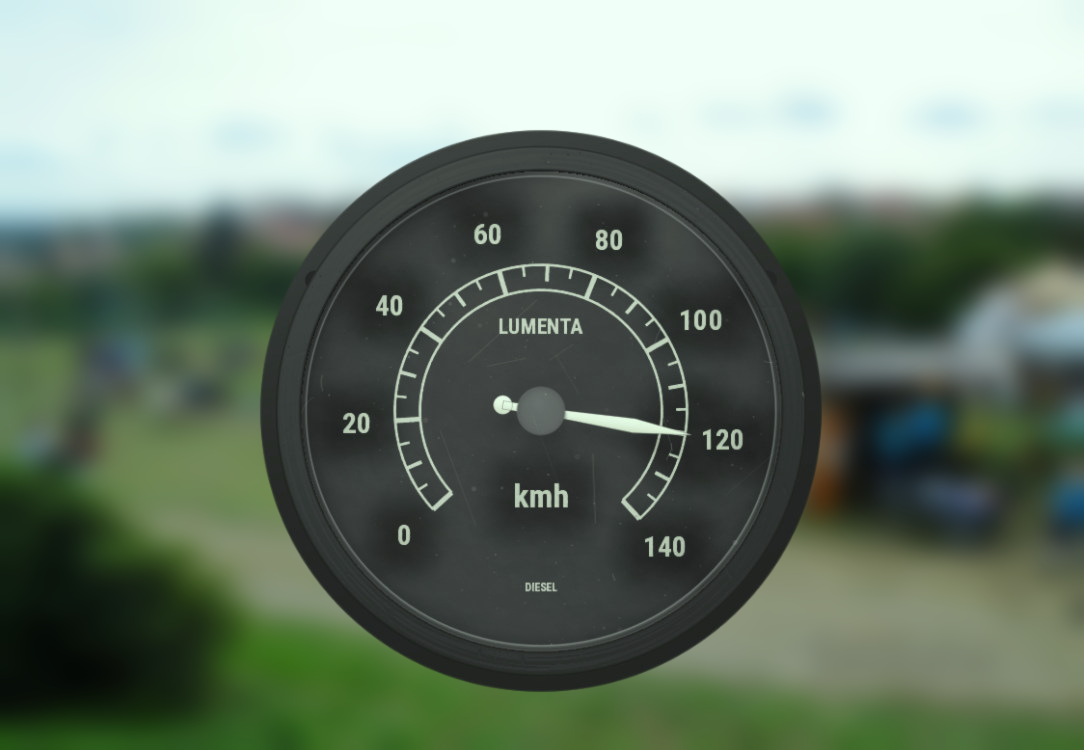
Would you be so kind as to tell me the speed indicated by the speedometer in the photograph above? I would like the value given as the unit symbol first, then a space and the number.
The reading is km/h 120
